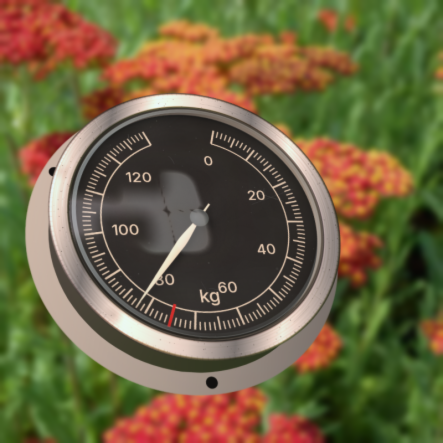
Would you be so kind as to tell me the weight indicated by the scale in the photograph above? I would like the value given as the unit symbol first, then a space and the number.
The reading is kg 82
